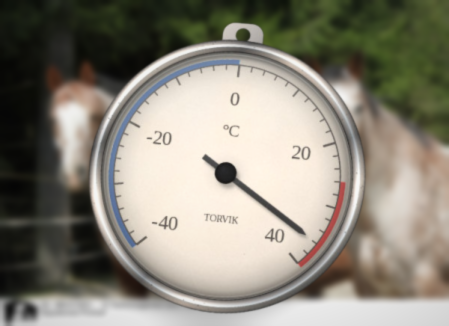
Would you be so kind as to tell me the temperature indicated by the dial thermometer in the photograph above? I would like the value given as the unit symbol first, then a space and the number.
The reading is °C 36
